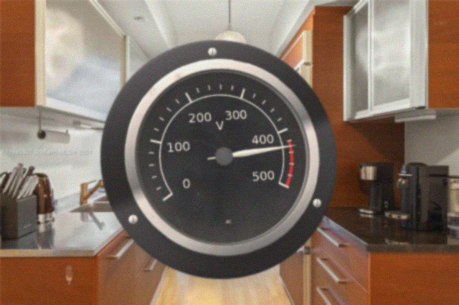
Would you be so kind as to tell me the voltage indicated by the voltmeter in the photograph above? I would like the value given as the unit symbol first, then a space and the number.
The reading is V 430
